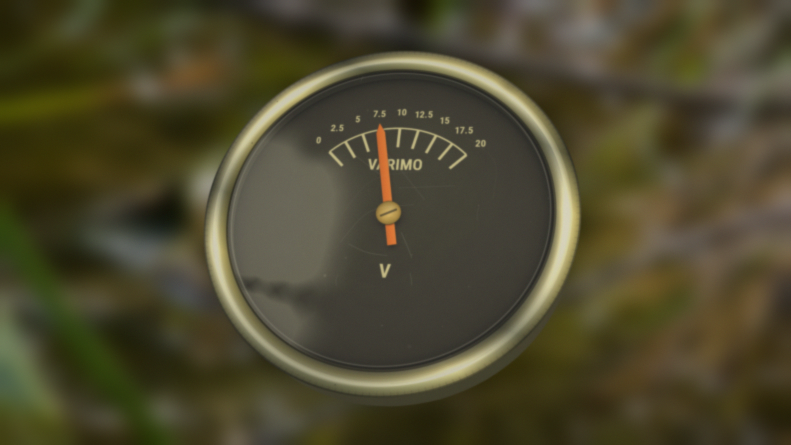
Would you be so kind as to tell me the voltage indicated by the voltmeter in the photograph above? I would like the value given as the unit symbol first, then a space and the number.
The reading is V 7.5
